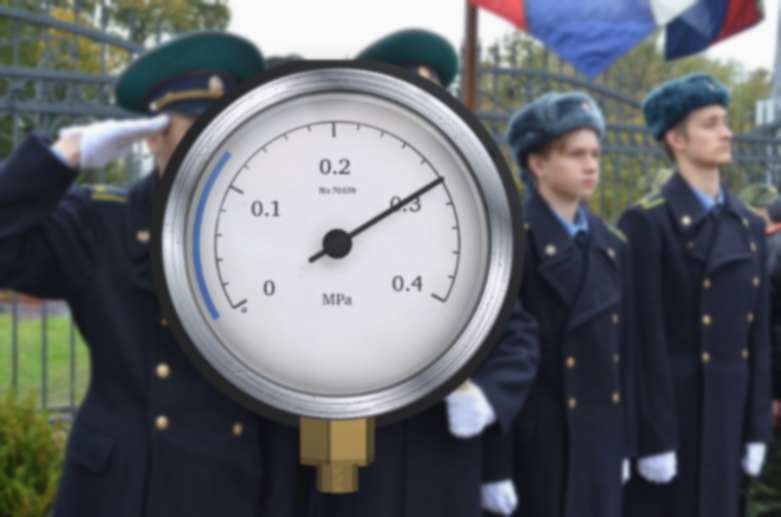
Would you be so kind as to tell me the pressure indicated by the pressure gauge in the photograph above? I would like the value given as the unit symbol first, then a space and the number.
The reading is MPa 0.3
